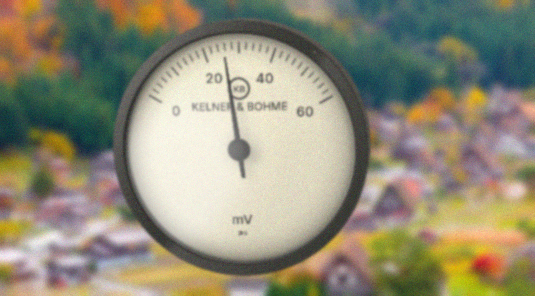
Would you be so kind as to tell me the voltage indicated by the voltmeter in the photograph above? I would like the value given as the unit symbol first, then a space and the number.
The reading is mV 26
